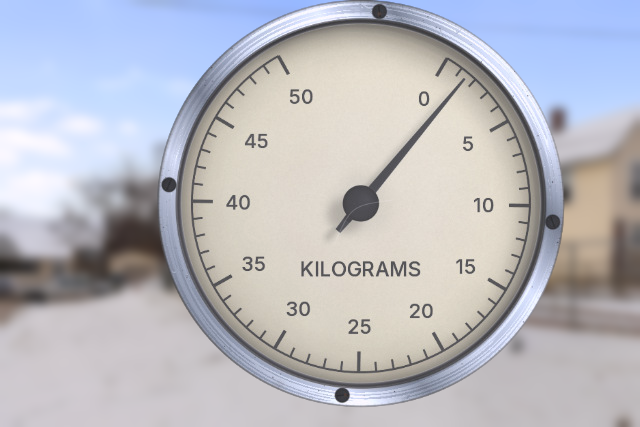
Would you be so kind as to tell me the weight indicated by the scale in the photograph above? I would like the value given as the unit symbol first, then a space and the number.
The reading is kg 1.5
